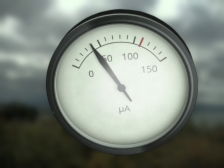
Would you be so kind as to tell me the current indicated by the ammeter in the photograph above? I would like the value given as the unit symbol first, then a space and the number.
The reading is µA 40
